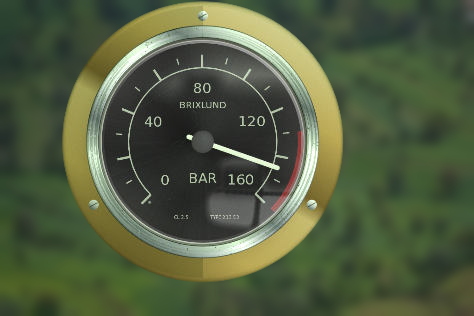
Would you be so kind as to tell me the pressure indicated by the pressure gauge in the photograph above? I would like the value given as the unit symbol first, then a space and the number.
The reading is bar 145
